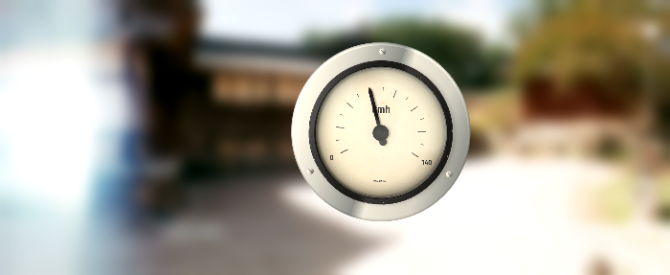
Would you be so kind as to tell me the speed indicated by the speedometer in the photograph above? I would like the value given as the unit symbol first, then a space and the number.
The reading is km/h 60
